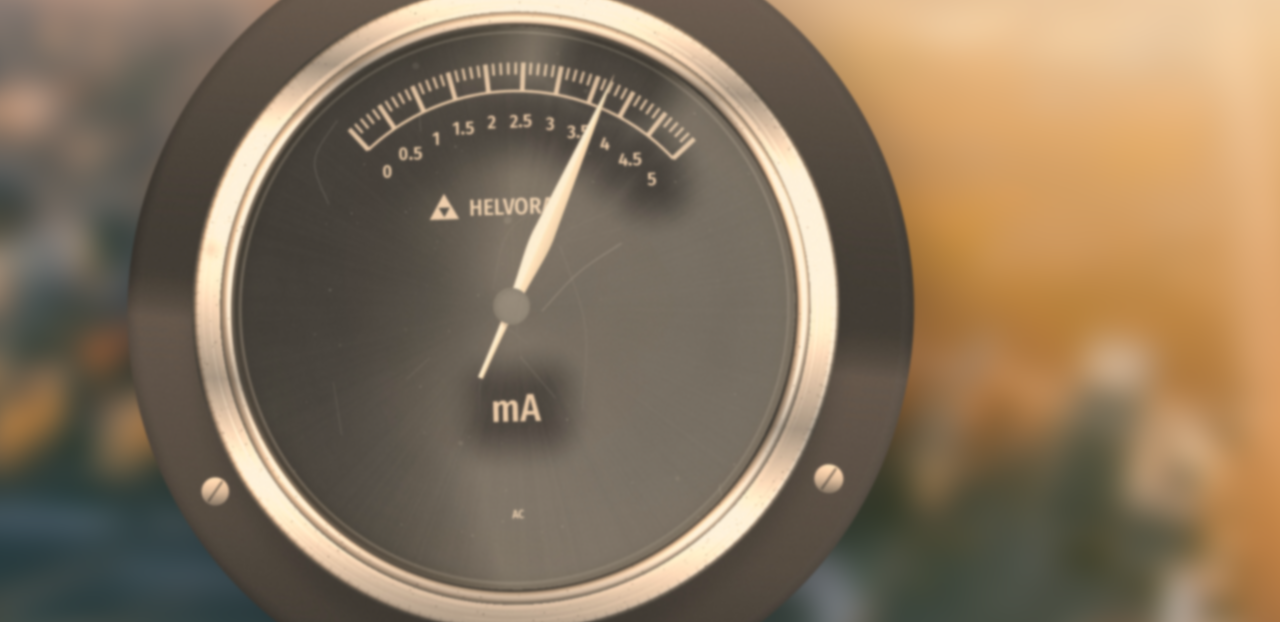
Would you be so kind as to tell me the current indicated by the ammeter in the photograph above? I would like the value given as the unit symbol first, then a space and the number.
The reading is mA 3.7
